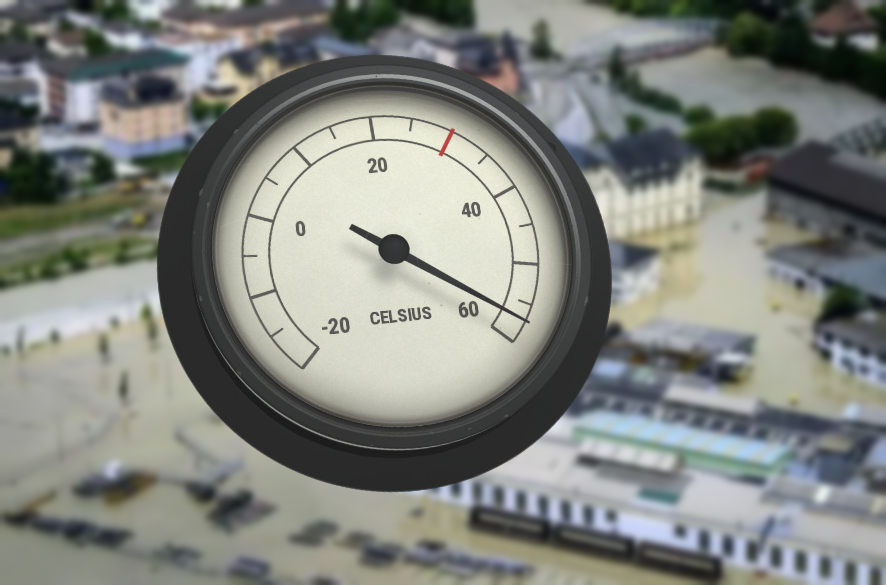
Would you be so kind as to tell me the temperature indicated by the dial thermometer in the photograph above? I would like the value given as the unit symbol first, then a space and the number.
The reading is °C 57.5
